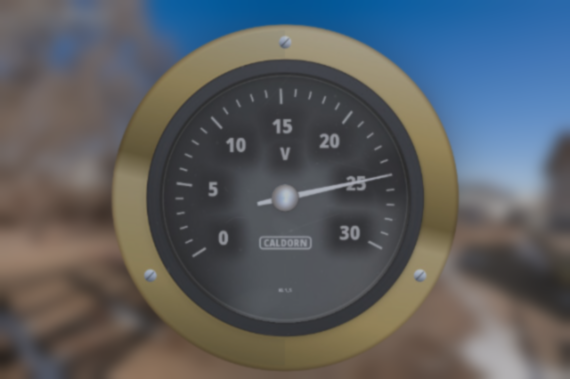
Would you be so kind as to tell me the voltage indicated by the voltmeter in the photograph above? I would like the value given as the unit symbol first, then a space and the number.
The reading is V 25
